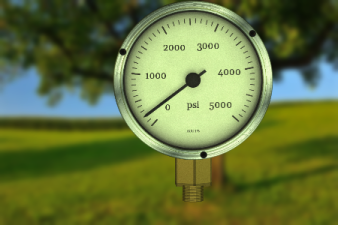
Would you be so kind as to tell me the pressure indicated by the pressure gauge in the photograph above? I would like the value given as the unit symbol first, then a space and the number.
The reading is psi 200
